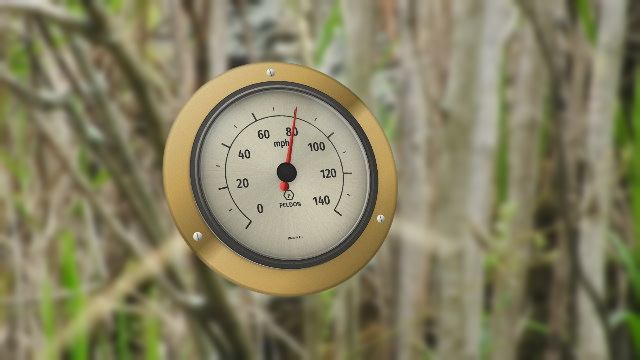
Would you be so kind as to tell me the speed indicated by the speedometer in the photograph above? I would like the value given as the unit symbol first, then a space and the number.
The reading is mph 80
